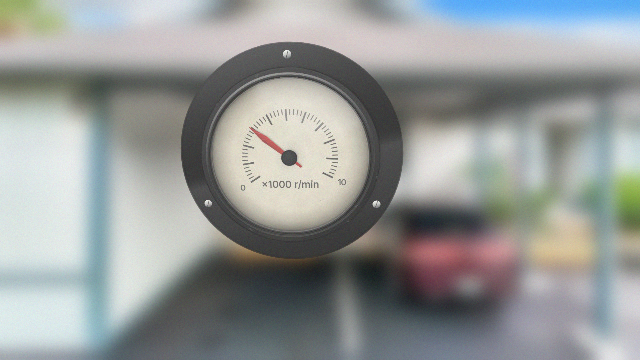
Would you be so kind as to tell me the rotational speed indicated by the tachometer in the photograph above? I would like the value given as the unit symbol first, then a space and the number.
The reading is rpm 3000
